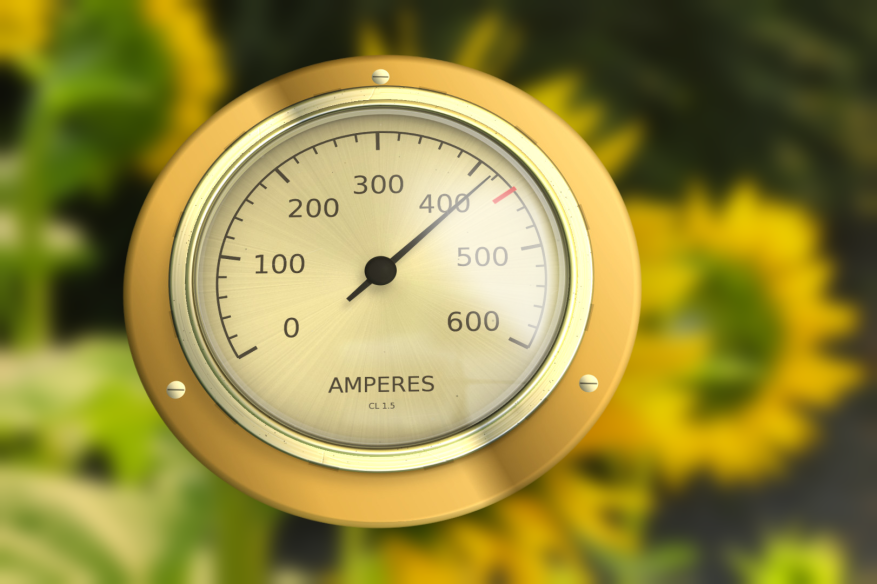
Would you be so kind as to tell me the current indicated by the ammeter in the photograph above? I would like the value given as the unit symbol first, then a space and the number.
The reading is A 420
